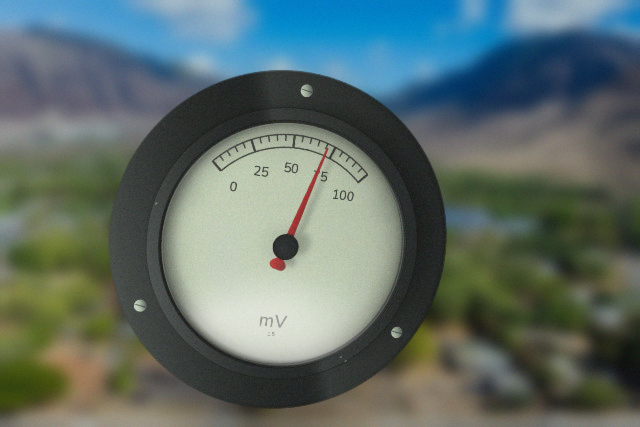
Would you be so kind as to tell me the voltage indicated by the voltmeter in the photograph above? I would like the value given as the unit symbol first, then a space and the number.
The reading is mV 70
